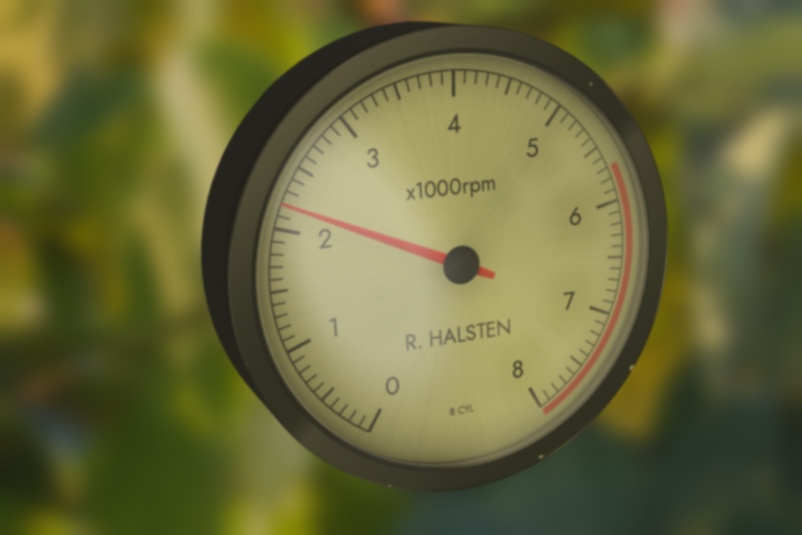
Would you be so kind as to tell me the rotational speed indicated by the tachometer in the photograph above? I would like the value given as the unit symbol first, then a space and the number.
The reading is rpm 2200
